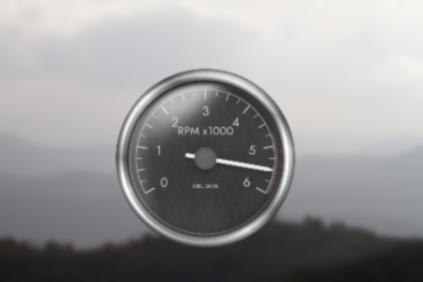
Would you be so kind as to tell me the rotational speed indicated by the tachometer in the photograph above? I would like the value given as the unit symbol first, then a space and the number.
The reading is rpm 5500
